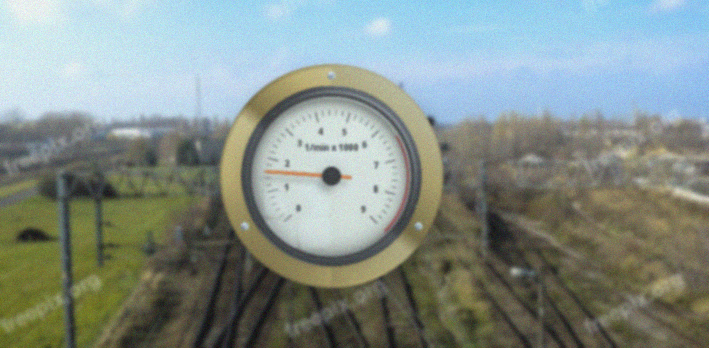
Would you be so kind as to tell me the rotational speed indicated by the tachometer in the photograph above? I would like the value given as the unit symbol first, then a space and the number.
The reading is rpm 1600
